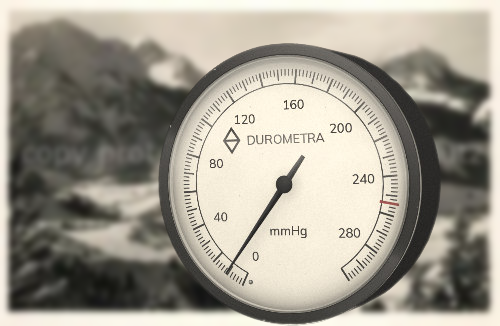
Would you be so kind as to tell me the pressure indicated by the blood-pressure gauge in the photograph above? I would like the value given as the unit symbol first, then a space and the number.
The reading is mmHg 10
